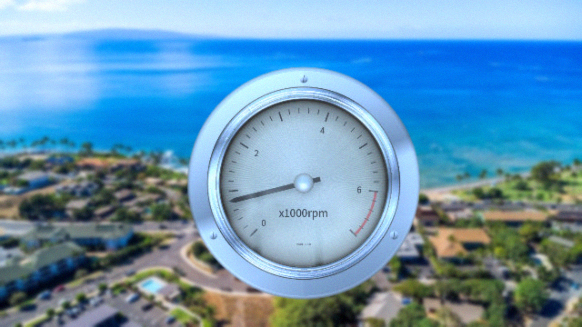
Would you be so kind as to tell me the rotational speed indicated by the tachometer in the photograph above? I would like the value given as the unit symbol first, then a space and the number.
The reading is rpm 800
